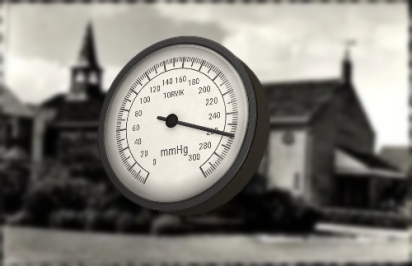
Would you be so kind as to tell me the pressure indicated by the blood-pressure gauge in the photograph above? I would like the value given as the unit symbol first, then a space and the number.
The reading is mmHg 260
